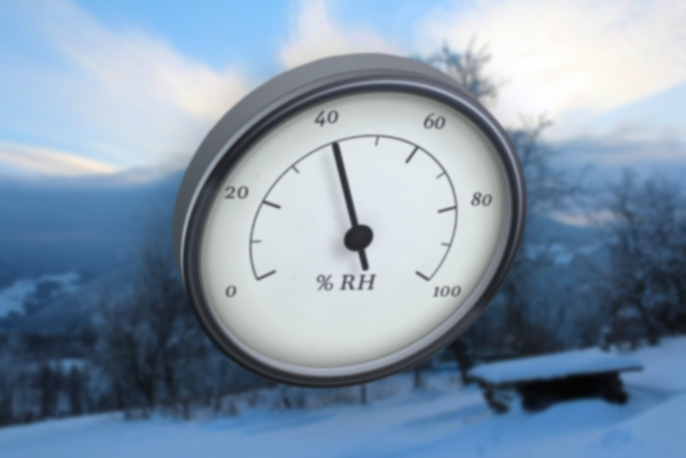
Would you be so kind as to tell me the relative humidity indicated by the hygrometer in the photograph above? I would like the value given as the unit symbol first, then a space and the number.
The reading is % 40
